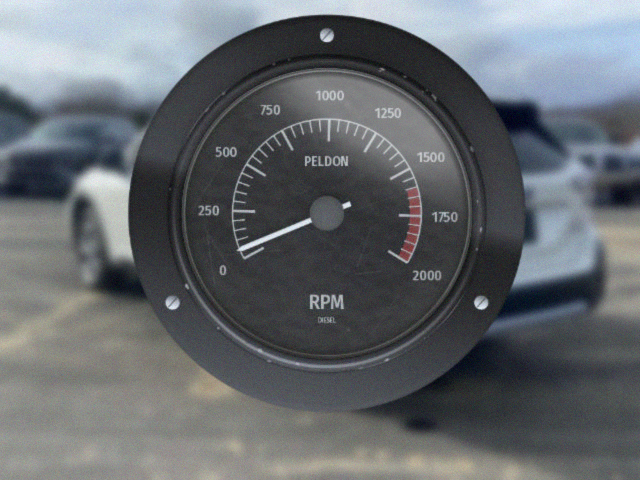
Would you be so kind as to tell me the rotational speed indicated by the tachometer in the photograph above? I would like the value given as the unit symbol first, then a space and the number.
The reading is rpm 50
